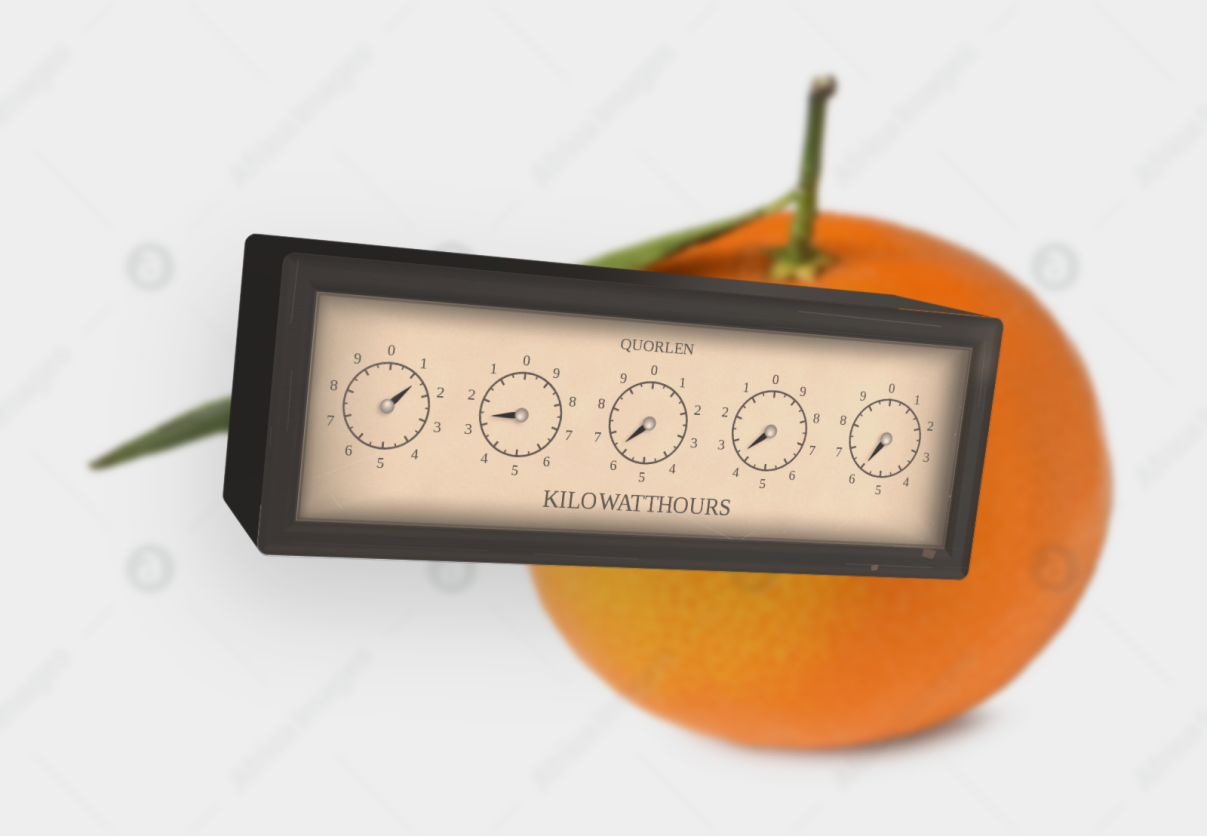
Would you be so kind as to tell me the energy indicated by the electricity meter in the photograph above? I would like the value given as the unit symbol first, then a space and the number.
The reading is kWh 12636
